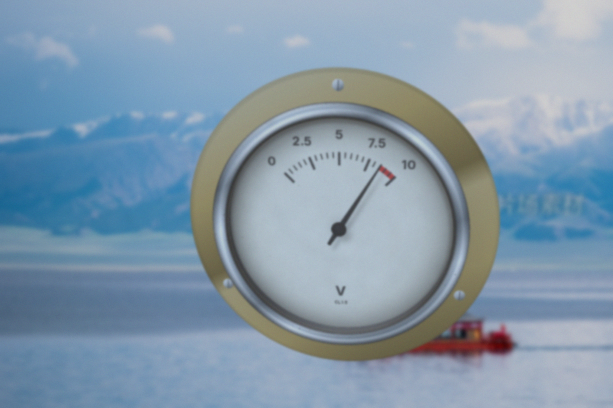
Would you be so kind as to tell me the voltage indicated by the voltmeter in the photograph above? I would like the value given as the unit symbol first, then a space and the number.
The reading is V 8.5
